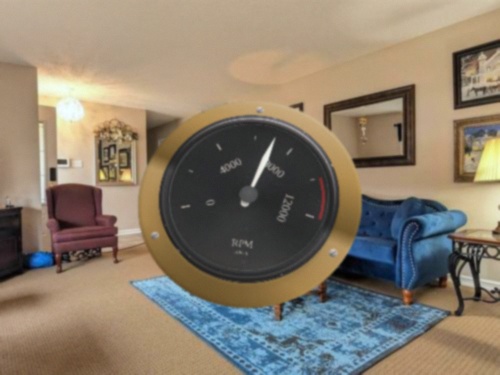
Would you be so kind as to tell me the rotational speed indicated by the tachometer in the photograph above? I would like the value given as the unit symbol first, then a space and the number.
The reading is rpm 7000
